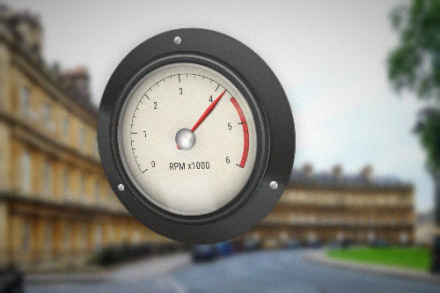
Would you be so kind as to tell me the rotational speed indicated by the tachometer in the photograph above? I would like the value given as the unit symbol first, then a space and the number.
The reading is rpm 4200
